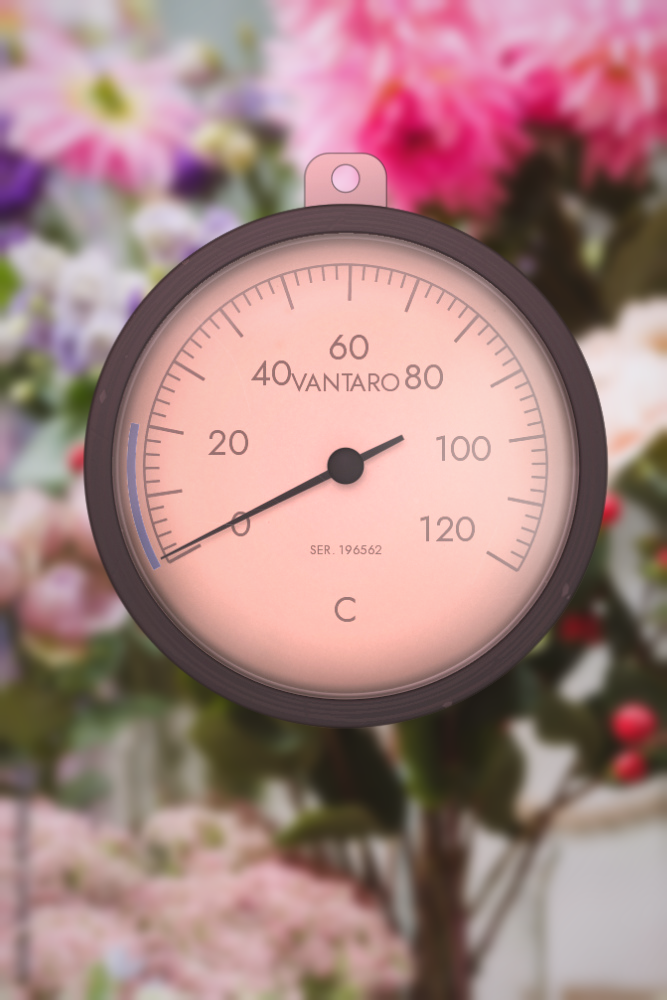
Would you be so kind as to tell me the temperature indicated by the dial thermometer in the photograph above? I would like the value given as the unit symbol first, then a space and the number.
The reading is °C 1
